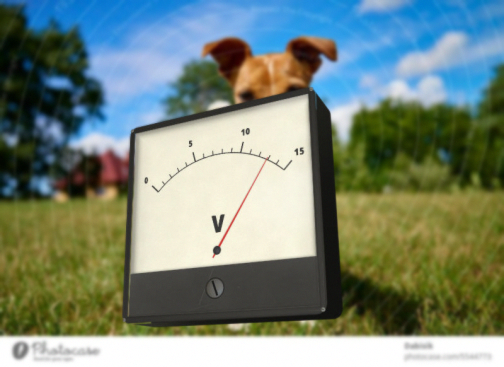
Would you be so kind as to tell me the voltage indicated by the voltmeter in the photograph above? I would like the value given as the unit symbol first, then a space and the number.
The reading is V 13
